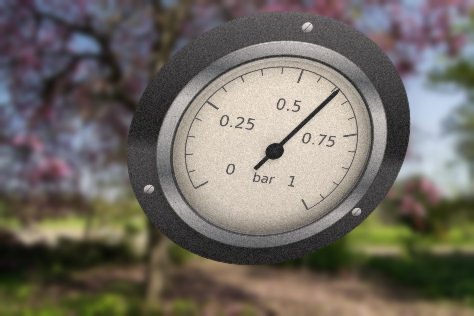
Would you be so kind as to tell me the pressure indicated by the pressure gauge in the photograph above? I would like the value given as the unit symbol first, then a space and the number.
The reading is bar 0.6
